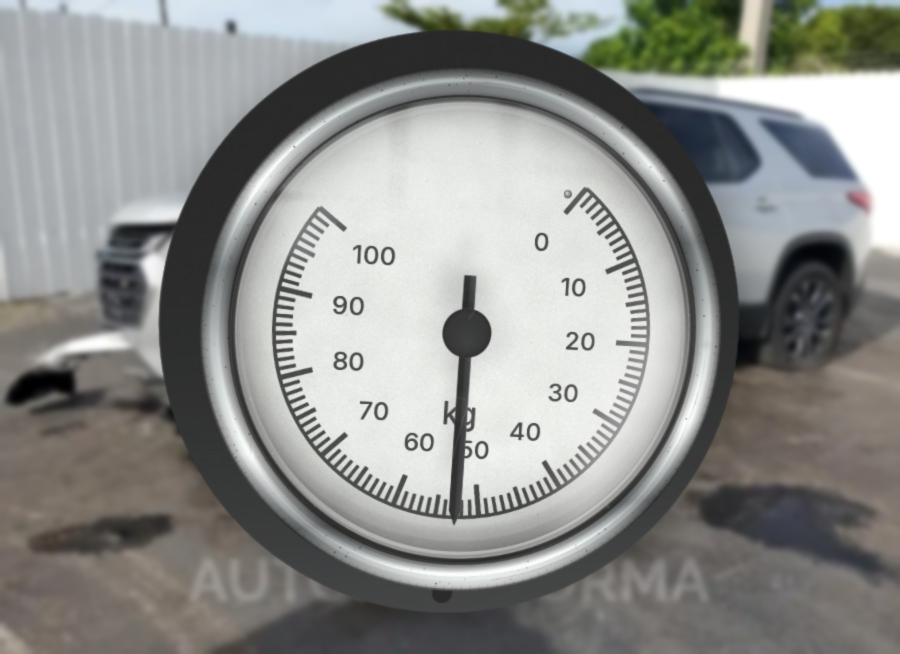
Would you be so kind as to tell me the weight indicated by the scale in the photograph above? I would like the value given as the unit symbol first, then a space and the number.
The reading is kg 53
